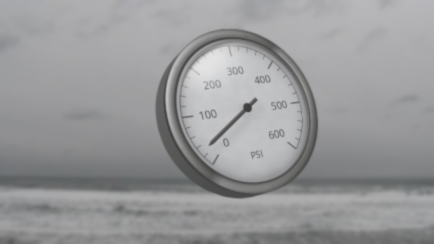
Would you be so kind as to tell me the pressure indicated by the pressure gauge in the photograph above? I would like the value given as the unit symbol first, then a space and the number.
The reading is psi 30
